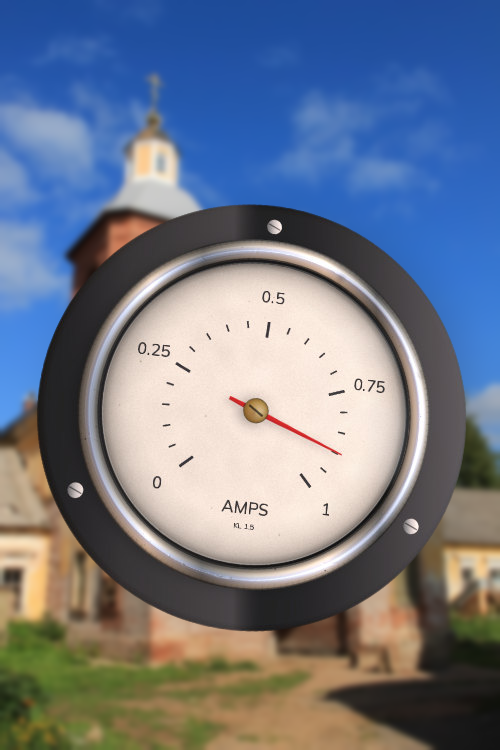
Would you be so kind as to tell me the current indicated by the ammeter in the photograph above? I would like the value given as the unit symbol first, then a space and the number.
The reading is A 0.9
